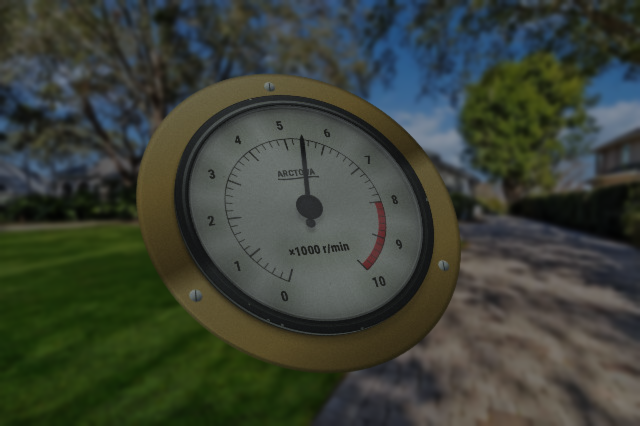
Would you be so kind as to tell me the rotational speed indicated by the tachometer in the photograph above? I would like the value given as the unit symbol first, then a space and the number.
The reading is rpm 5400
